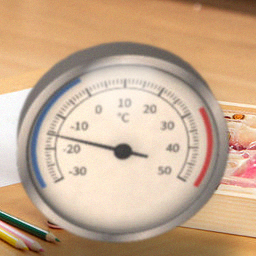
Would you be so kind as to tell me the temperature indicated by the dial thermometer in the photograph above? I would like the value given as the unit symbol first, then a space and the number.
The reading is °C -15
